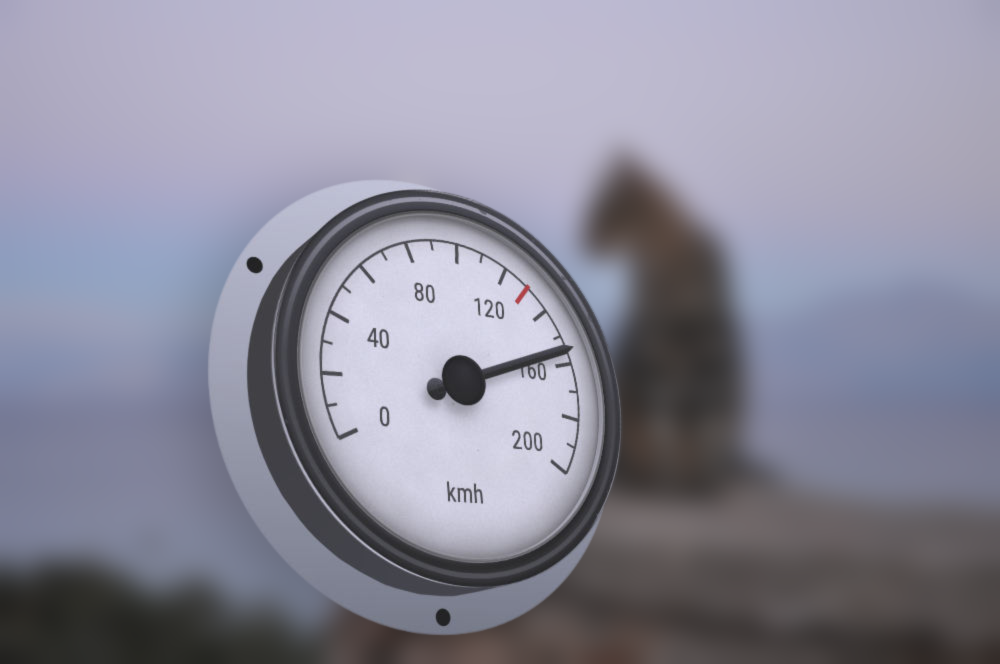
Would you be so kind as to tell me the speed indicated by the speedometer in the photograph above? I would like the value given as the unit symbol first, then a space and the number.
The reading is km/h 155
